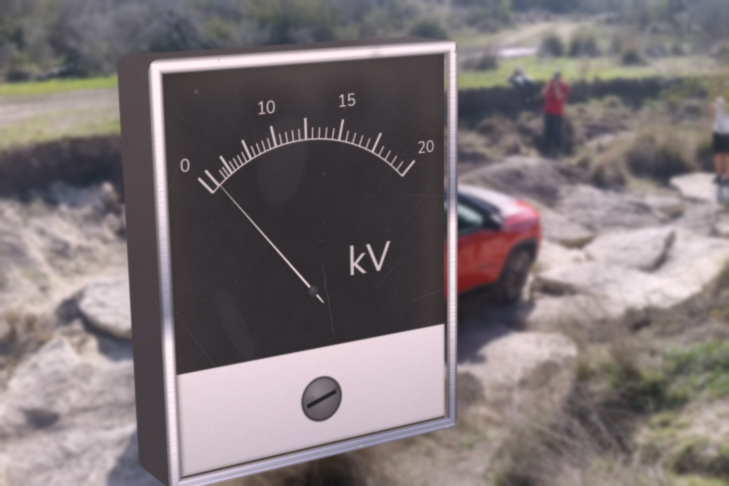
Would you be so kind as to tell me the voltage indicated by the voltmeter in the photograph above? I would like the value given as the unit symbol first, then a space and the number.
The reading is kV 2.5
